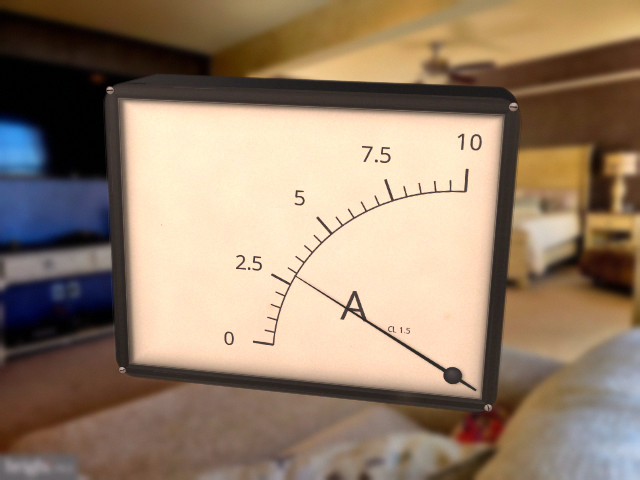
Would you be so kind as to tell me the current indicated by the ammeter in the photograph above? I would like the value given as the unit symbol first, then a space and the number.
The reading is A 3
